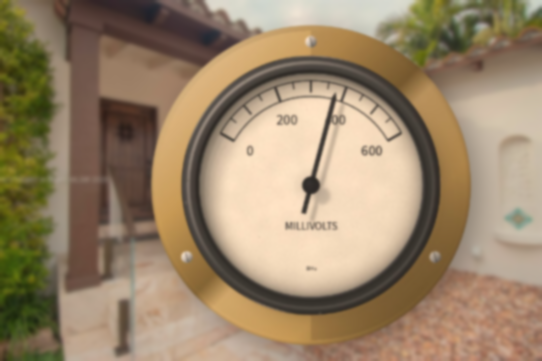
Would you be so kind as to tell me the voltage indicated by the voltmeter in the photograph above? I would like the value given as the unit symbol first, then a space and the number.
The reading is mV 375
